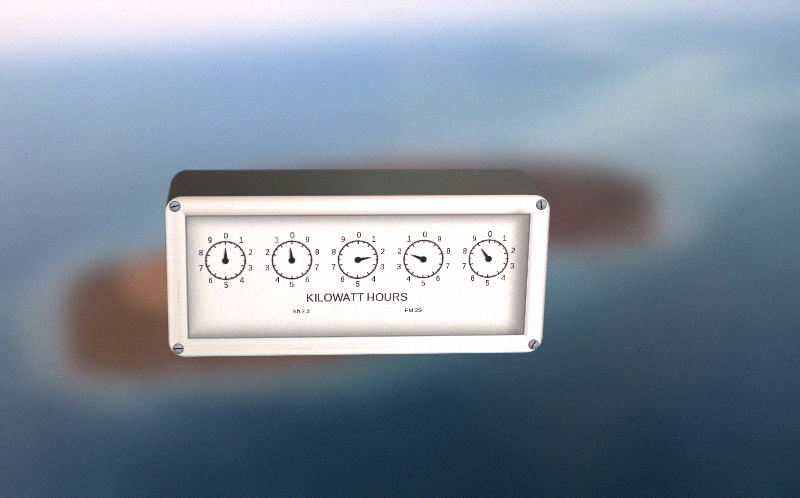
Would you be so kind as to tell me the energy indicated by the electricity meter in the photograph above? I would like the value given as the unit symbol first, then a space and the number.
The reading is kWh 219
